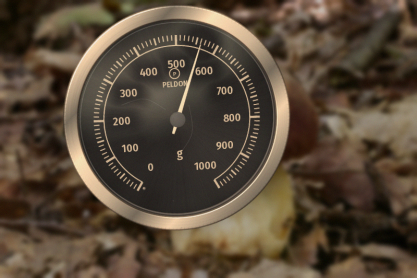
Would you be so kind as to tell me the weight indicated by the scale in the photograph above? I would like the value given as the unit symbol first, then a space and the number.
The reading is g 560
